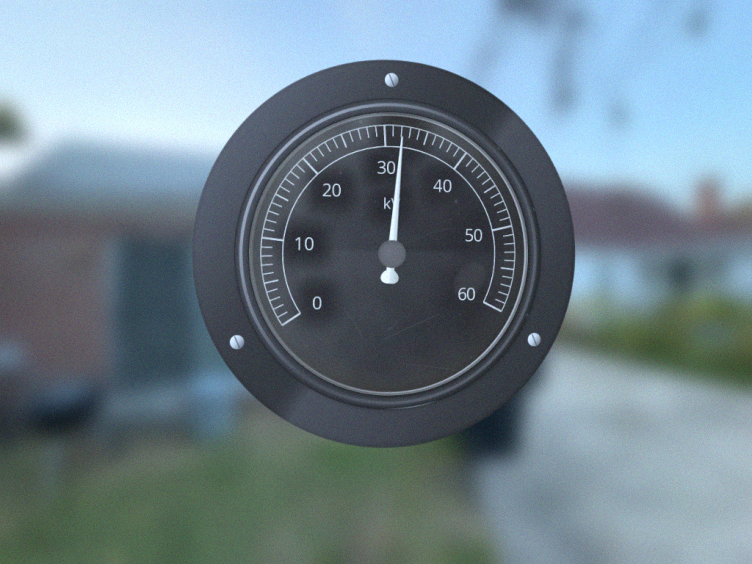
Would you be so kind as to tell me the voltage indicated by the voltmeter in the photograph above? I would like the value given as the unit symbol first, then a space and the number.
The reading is kV 32
